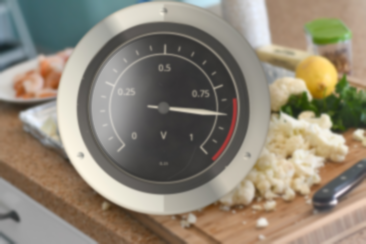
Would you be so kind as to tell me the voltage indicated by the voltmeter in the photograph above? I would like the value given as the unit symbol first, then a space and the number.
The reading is V 0.85
